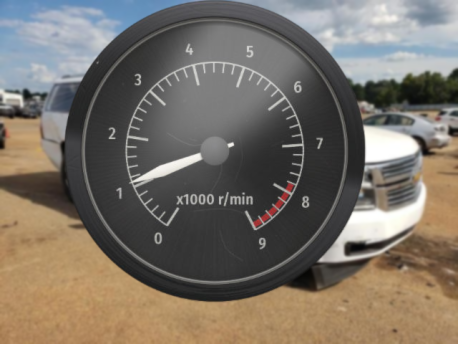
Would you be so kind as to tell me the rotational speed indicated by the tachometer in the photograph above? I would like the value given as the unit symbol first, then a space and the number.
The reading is rpm 1100
